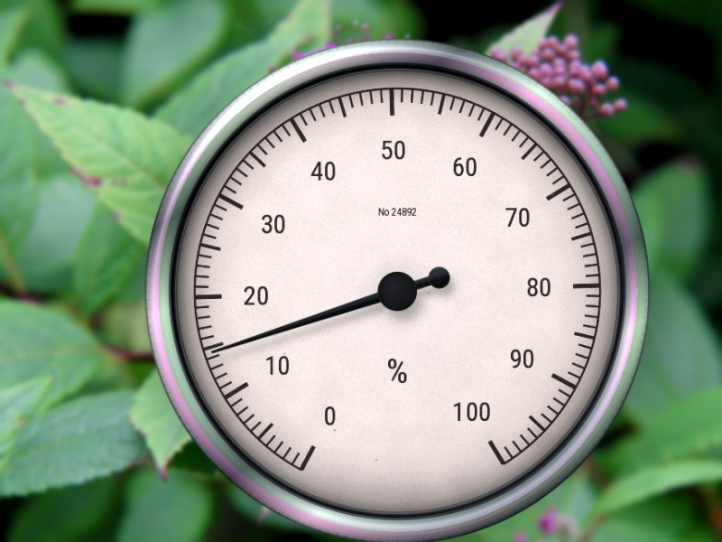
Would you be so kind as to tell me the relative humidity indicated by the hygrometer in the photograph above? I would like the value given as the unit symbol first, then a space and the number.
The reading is % 14.5
